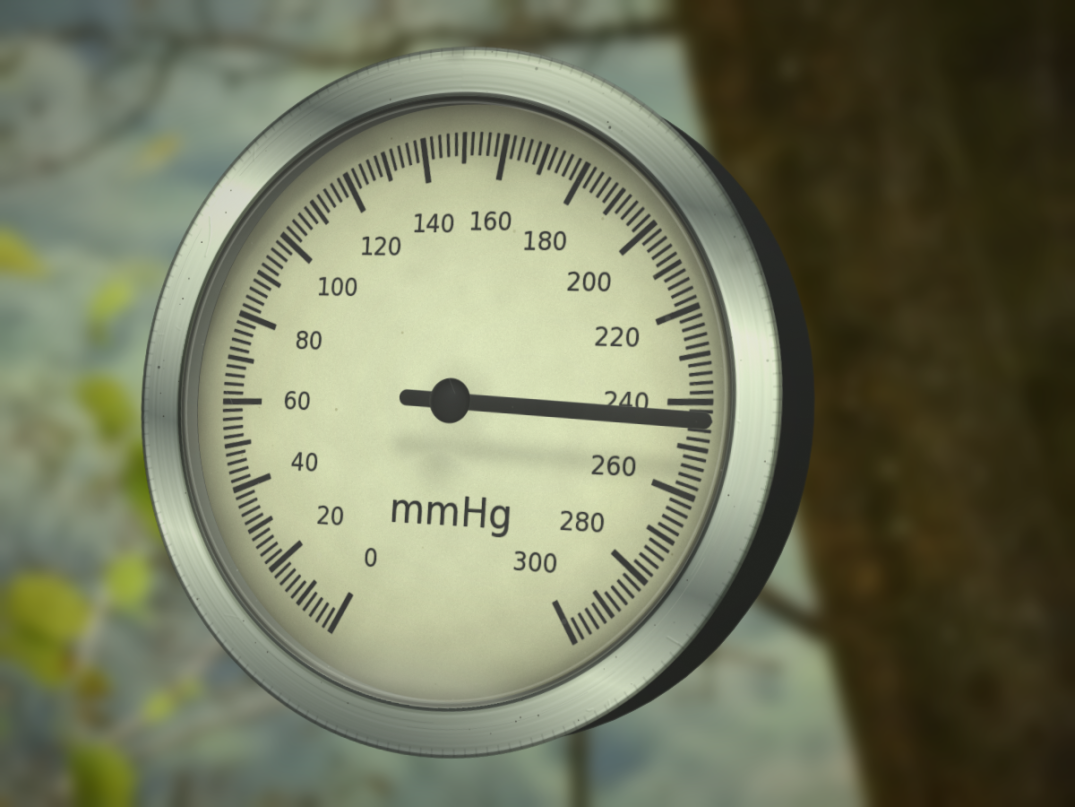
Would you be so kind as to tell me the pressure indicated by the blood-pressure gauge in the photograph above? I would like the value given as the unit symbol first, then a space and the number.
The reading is mmHg 244
